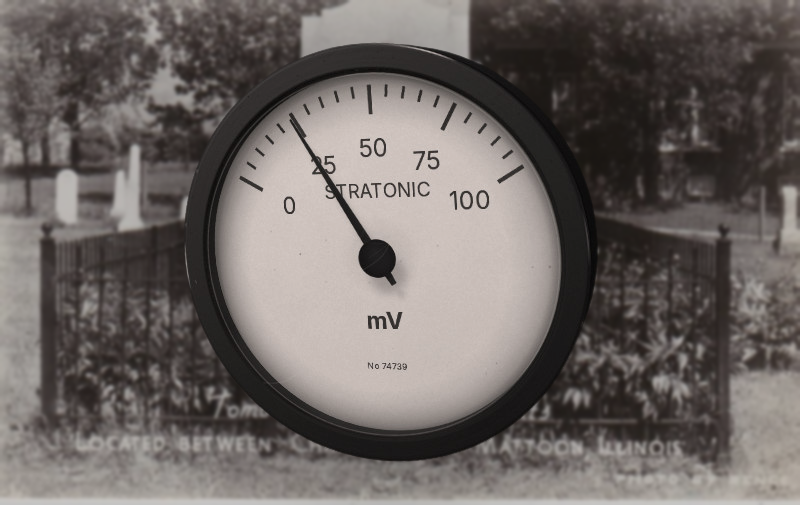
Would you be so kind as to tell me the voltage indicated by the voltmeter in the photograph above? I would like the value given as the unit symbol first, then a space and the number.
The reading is mV 25
